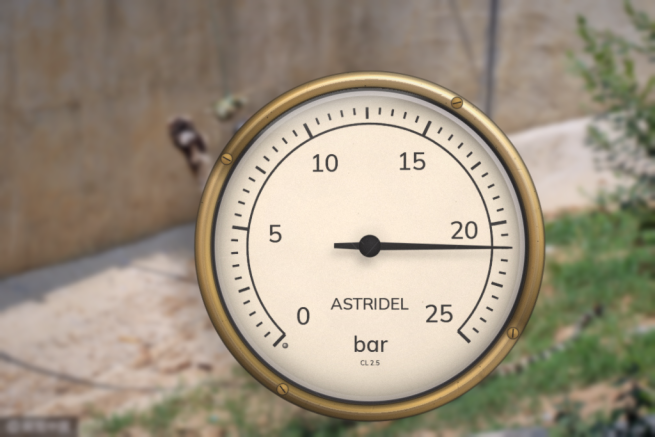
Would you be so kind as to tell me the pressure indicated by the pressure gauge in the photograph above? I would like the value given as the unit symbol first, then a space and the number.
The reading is bar 21
